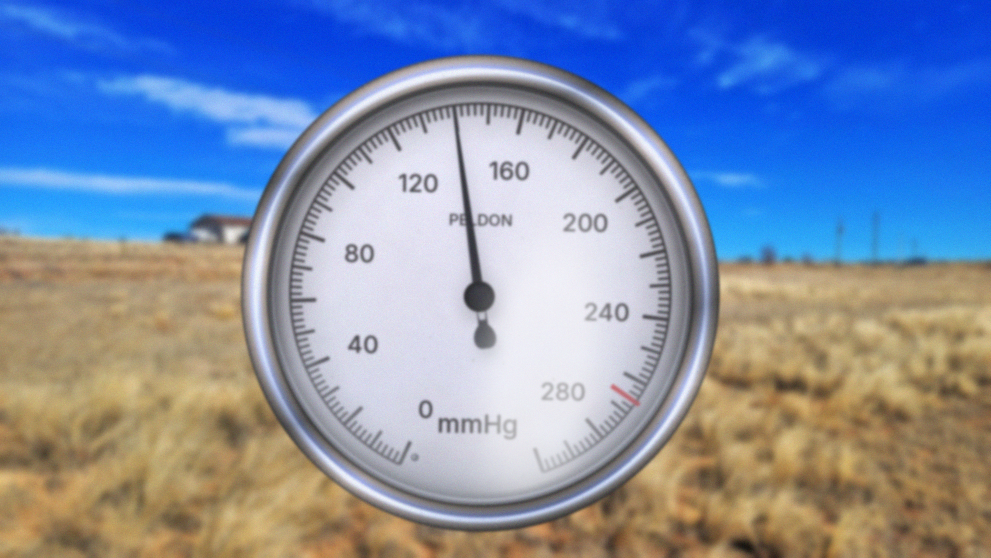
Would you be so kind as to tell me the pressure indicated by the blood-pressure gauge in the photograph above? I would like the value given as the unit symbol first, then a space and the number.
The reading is mmHg 140
